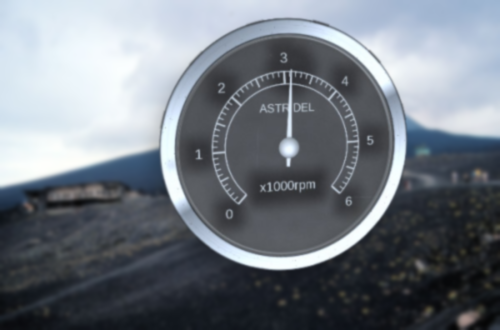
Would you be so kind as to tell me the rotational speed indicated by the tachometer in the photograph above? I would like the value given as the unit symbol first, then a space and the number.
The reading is rpm 3100
